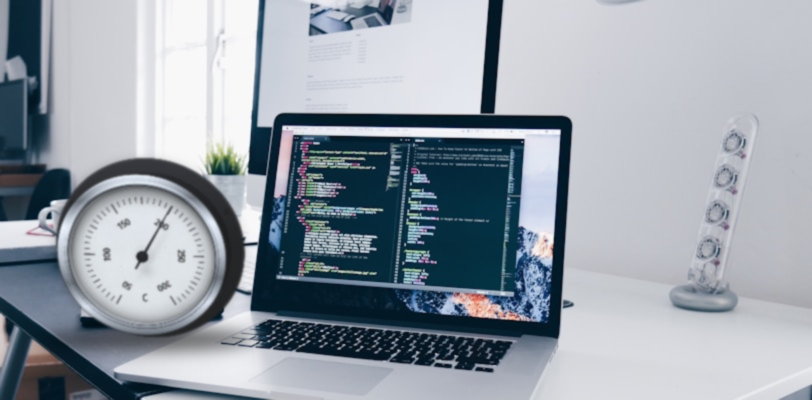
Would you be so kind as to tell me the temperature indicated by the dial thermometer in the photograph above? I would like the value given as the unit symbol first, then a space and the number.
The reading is °C 200
